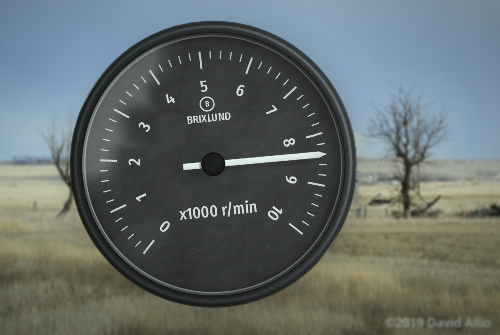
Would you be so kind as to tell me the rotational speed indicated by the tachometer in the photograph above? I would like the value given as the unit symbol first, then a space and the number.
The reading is rpm 8400
